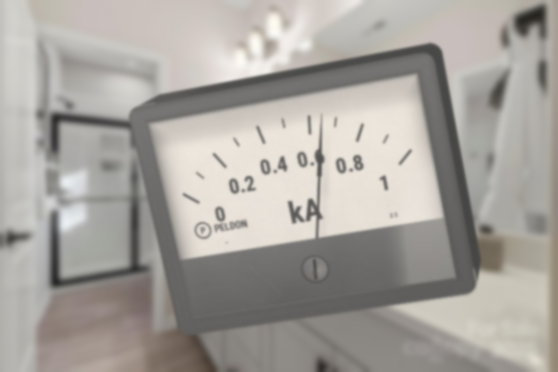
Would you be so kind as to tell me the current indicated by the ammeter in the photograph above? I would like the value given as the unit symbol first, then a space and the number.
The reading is kA 0.65
